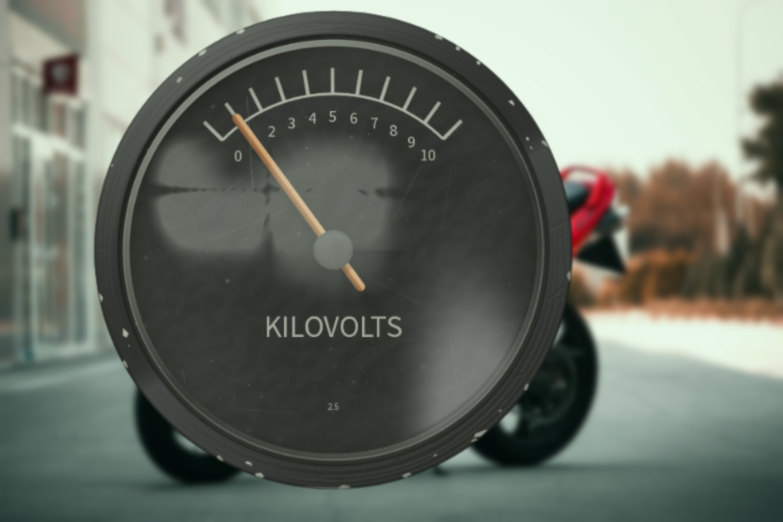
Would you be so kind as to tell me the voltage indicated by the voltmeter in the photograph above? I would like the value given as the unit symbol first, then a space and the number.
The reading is kV 1
